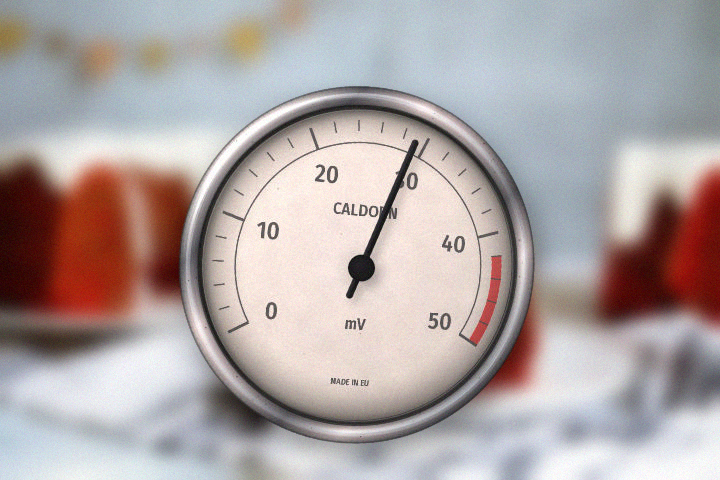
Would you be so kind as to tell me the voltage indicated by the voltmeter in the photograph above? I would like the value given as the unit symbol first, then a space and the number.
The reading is mV 29
